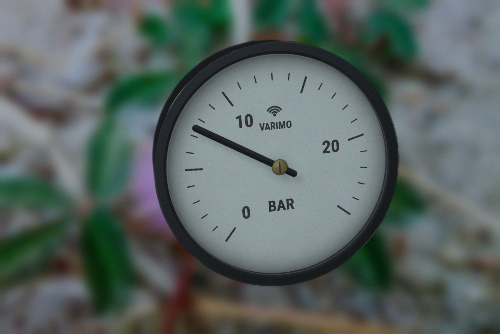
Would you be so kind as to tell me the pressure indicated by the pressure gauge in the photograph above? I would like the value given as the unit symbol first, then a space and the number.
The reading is bar 7.5
